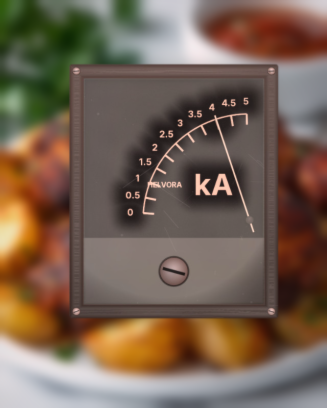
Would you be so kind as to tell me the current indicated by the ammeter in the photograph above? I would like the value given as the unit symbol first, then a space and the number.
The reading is kA 4
